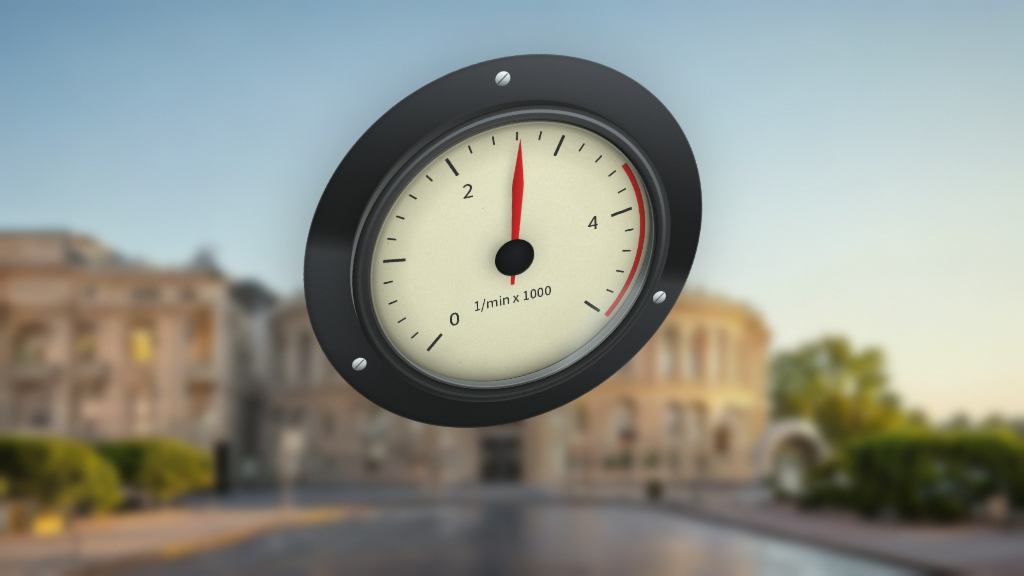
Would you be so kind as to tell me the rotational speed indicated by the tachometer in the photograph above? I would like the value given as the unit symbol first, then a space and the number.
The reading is rpm 2600
